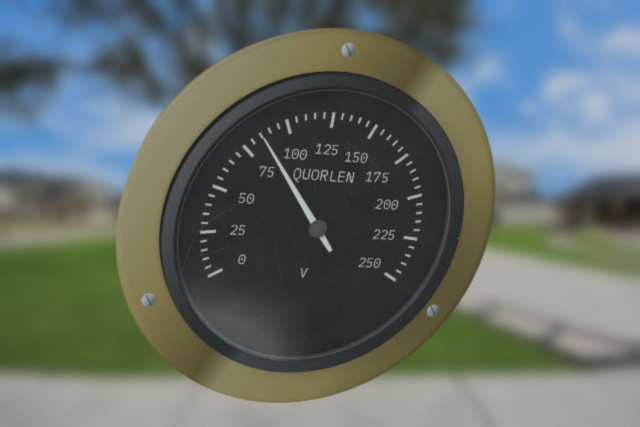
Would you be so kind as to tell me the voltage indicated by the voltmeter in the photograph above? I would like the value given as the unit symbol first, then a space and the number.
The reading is V 85
